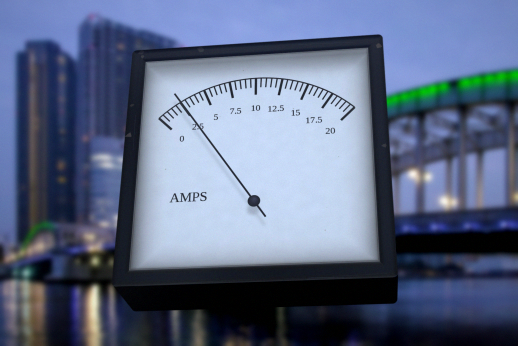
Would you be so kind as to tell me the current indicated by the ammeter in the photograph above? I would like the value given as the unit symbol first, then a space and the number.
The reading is A 2.5
